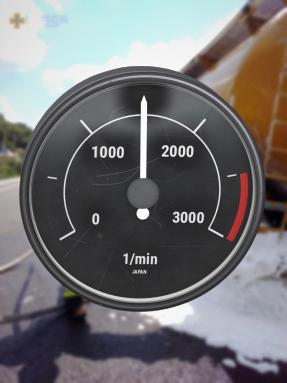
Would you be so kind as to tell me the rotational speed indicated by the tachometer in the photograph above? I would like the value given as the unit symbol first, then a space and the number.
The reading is rpm 1500
